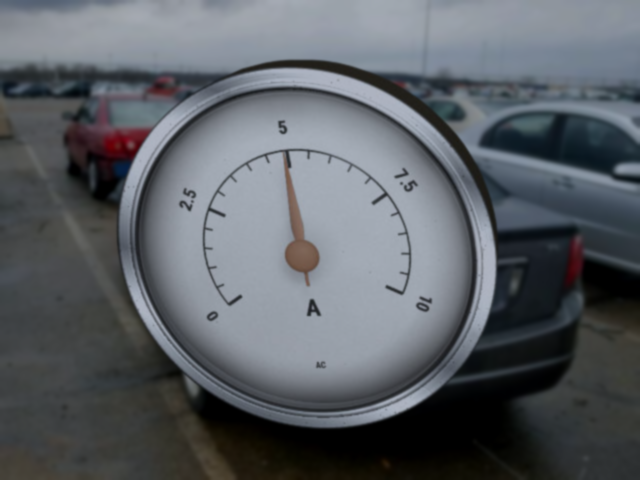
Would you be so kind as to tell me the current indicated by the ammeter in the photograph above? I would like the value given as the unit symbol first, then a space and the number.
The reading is A 5
